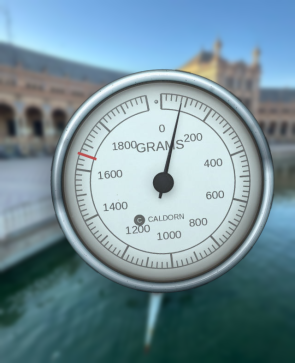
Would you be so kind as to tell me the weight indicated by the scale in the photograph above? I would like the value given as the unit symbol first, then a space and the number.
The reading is g 80
